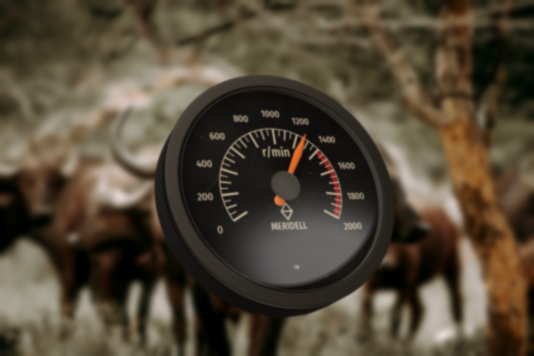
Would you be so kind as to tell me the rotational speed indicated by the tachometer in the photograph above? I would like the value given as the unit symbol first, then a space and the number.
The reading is rpm 1250
